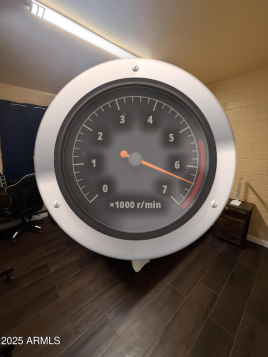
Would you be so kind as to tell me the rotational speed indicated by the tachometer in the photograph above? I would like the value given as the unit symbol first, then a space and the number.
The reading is rpm 6400
